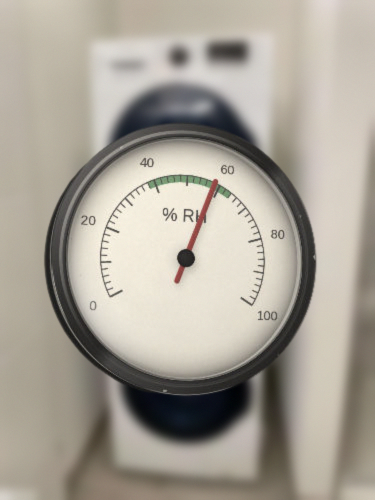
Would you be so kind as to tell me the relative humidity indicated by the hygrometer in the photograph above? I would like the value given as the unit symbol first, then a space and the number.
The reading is % 58
